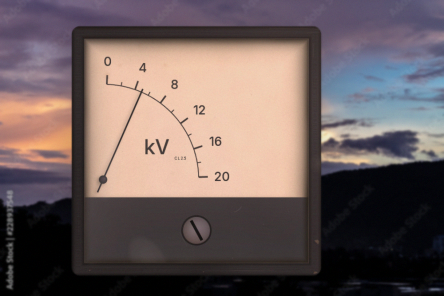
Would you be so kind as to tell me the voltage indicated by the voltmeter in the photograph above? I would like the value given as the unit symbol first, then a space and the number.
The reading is kV 5
